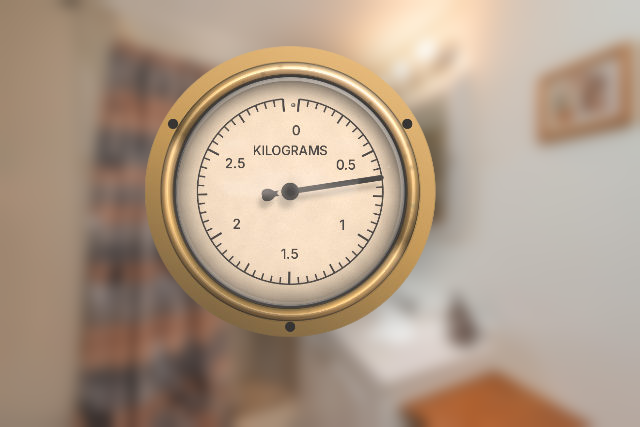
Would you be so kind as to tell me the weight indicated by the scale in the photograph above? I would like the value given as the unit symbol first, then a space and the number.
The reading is kg 0.65
